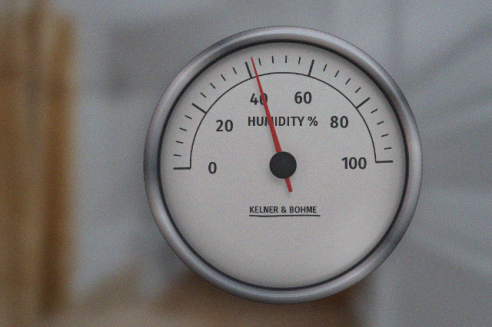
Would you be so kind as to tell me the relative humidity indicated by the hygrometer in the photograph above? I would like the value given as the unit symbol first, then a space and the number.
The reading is % 42
